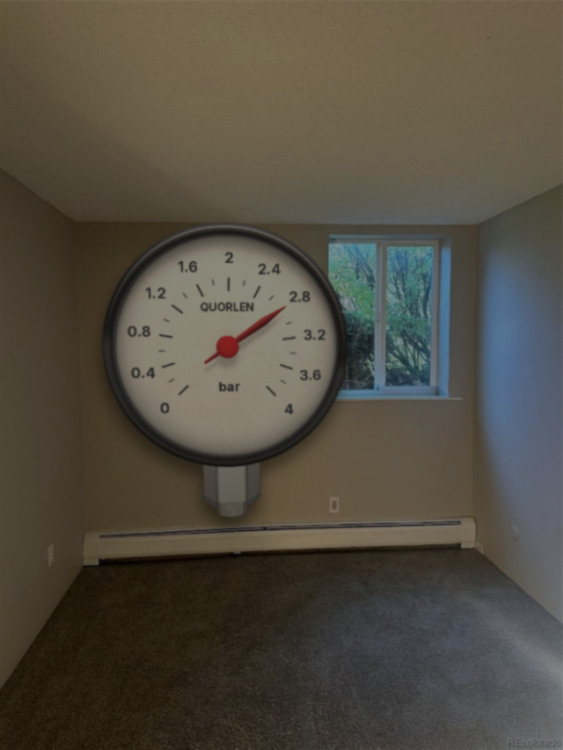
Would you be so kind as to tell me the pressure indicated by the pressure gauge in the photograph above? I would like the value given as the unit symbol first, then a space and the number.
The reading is bar 2.8
